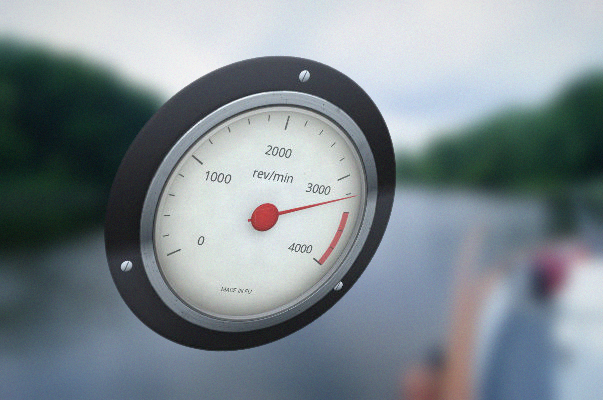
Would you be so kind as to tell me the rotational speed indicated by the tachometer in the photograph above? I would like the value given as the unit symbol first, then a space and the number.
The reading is rpm 3200
